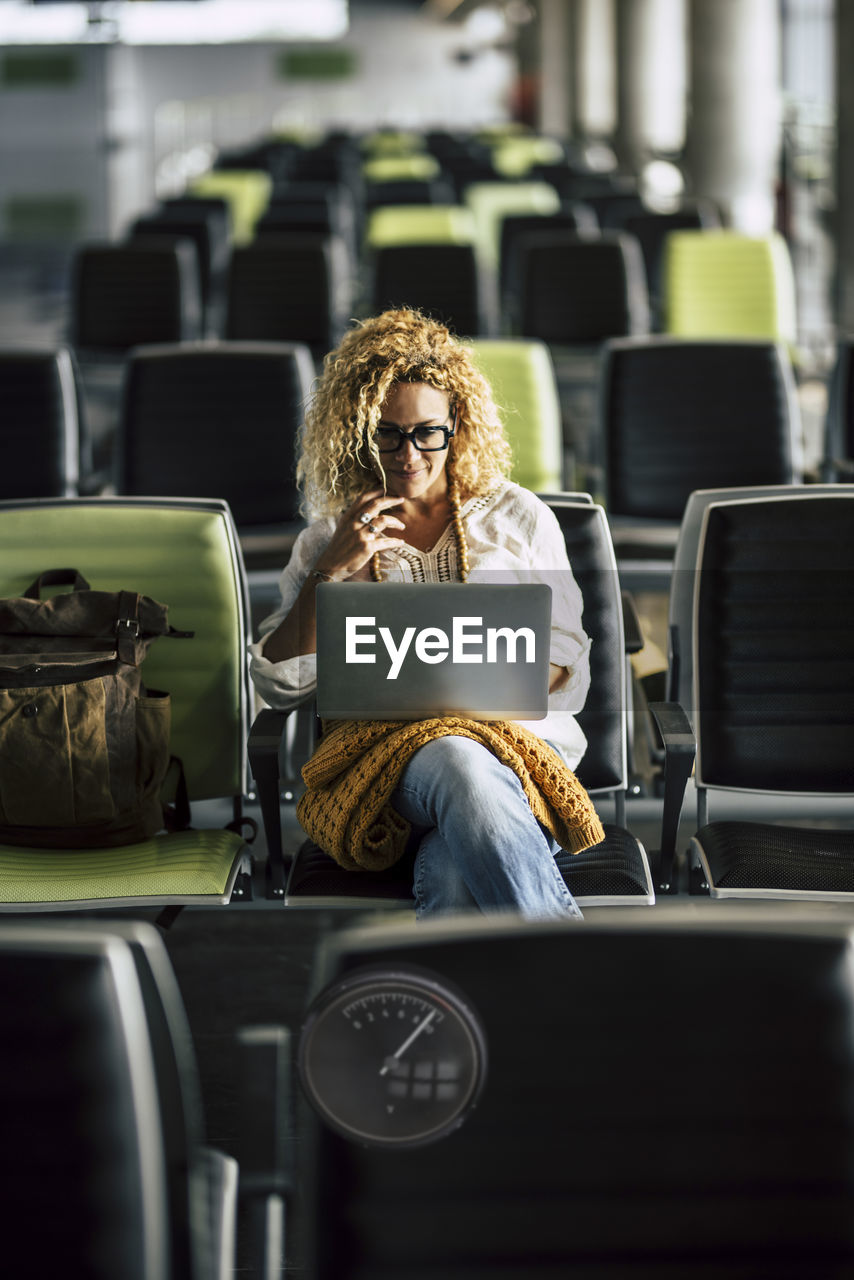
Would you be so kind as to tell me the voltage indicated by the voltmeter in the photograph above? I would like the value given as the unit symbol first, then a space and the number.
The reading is V 9
